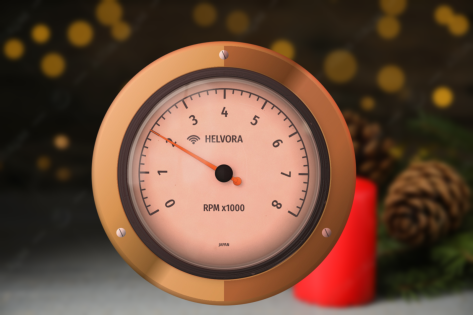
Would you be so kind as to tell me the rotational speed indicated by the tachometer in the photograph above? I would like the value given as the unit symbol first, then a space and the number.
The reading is rpm 2000
